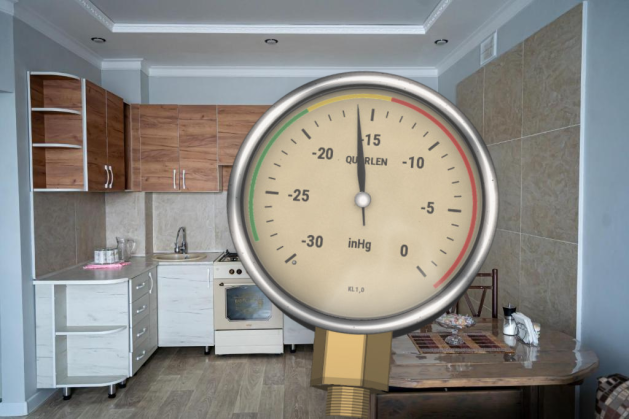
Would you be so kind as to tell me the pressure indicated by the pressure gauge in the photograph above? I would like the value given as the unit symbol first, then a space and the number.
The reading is inHg -16
